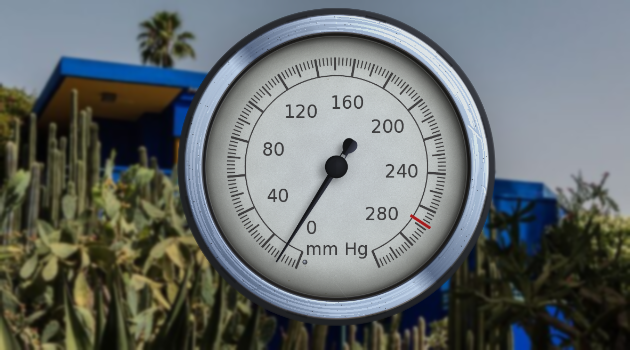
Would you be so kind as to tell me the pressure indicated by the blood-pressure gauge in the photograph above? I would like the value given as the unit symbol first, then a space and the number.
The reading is mmHg 10
